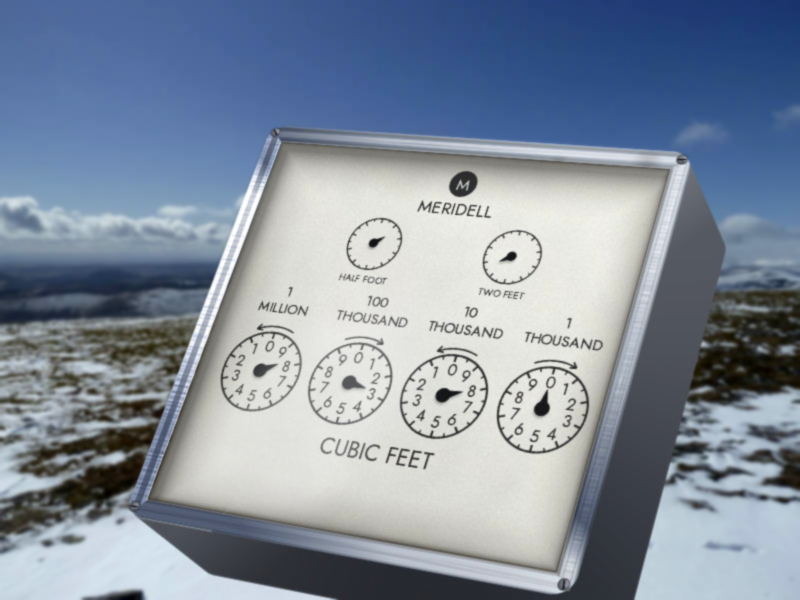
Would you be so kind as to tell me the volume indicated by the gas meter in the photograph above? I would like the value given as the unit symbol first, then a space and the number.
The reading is ft³ 828000
